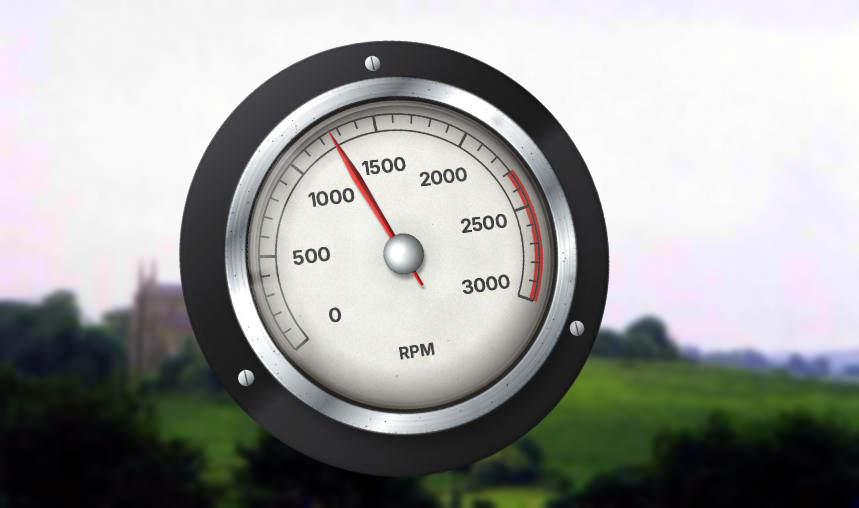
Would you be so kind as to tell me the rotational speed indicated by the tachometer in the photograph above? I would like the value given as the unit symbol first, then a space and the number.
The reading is rpm 1250
